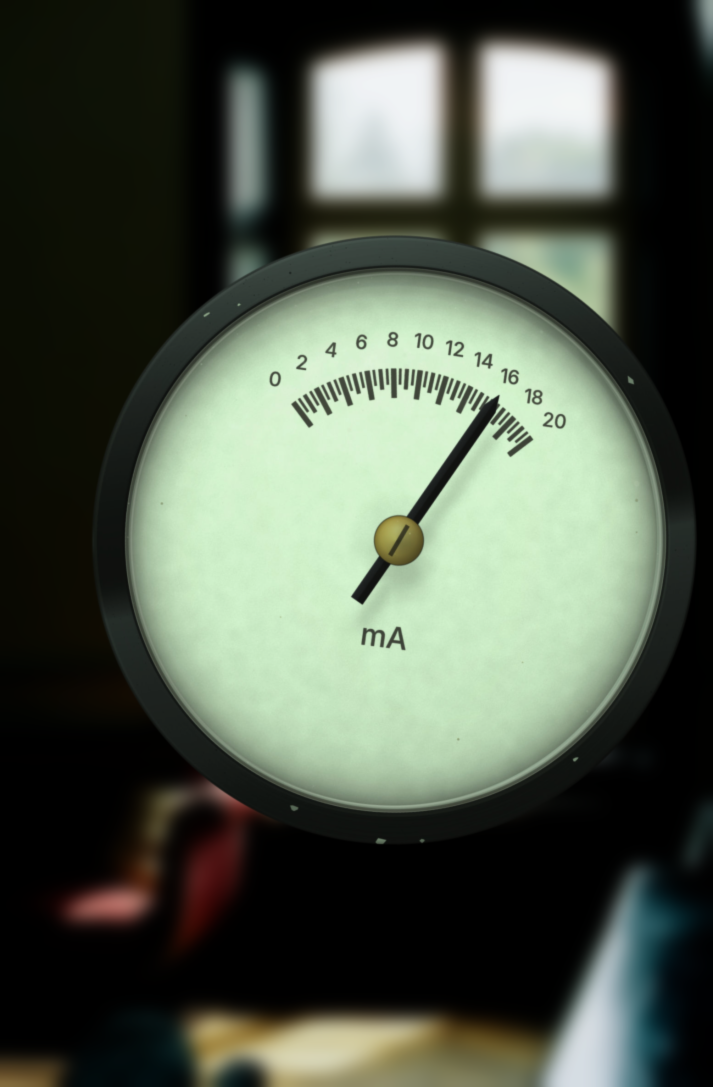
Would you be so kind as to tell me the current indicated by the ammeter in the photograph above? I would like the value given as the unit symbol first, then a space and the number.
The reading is mA 16
